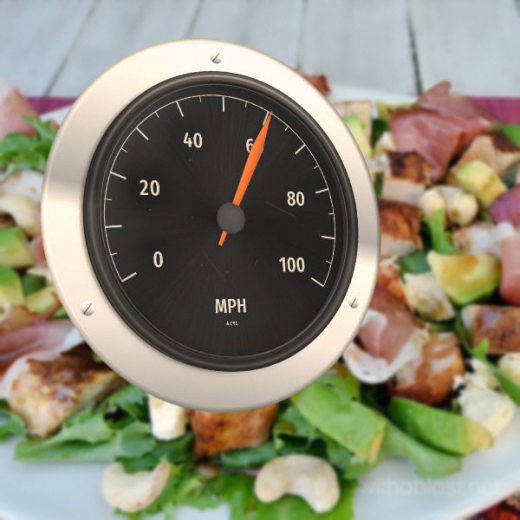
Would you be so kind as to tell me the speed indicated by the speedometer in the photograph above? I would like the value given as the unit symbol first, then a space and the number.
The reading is mph 60
